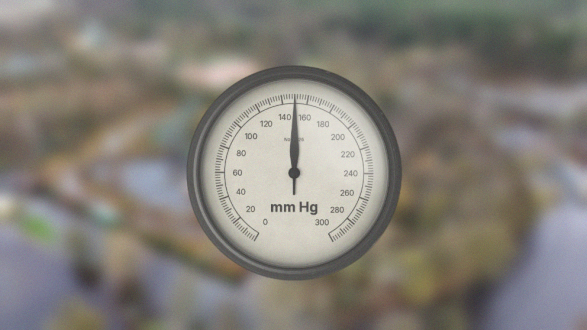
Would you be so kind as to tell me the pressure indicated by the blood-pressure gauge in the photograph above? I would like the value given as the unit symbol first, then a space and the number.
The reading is mmHg 150
